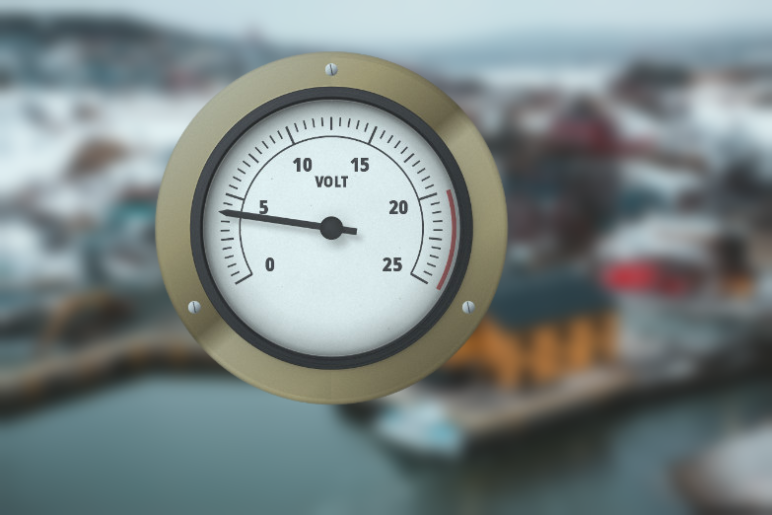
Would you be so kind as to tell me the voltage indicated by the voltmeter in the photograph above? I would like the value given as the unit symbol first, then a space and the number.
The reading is V 4
